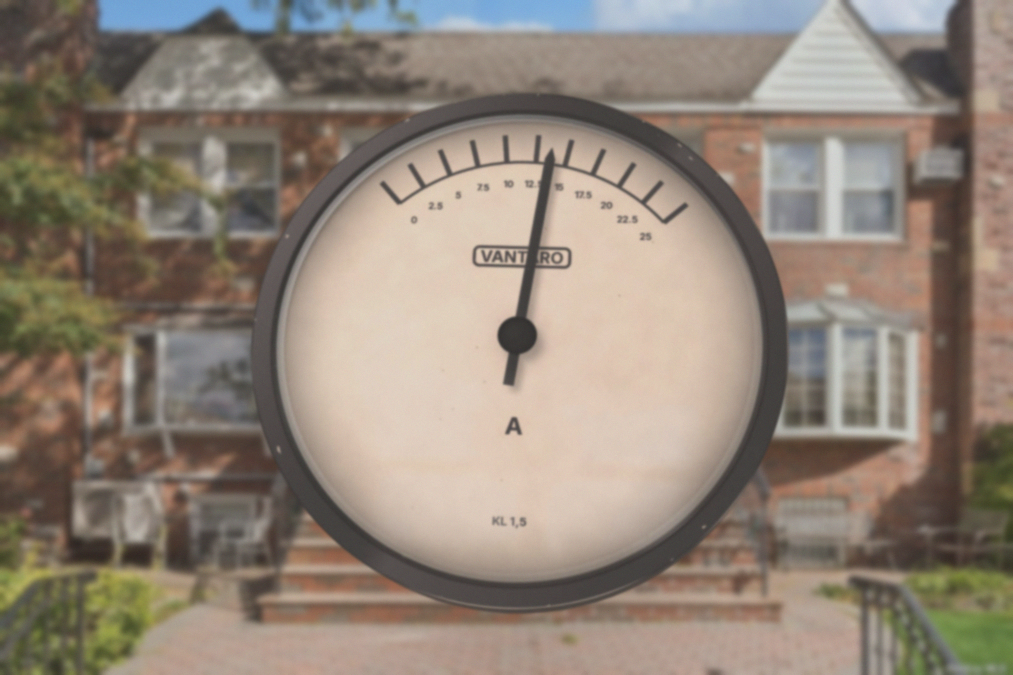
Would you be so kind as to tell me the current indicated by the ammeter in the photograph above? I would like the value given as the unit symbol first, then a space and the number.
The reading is A 13.75
